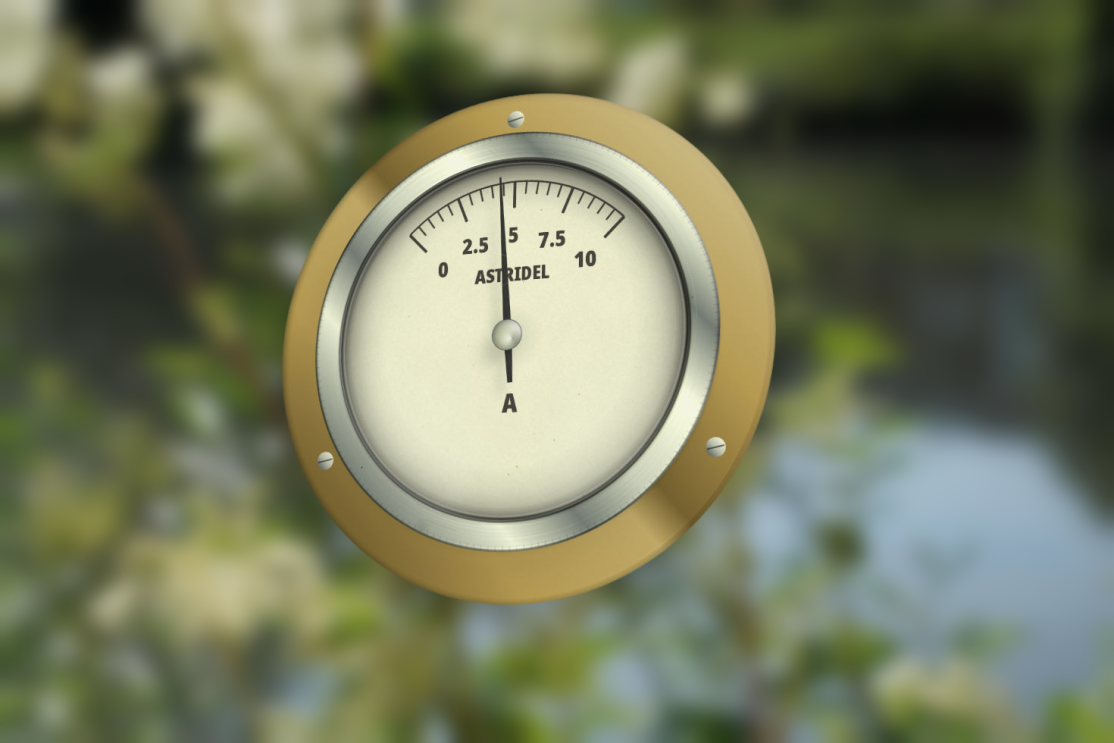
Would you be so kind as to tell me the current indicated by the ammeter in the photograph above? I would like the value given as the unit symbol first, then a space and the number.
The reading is A 4.5
